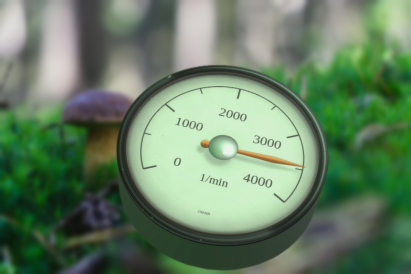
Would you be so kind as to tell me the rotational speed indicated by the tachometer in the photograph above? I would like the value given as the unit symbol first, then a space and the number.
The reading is rpm 3500
